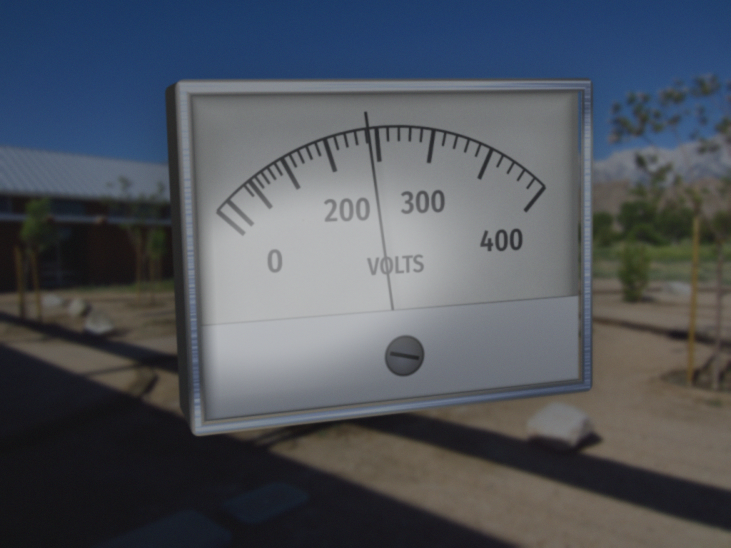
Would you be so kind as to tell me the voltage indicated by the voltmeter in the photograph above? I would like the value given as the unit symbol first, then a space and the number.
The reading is V 240
